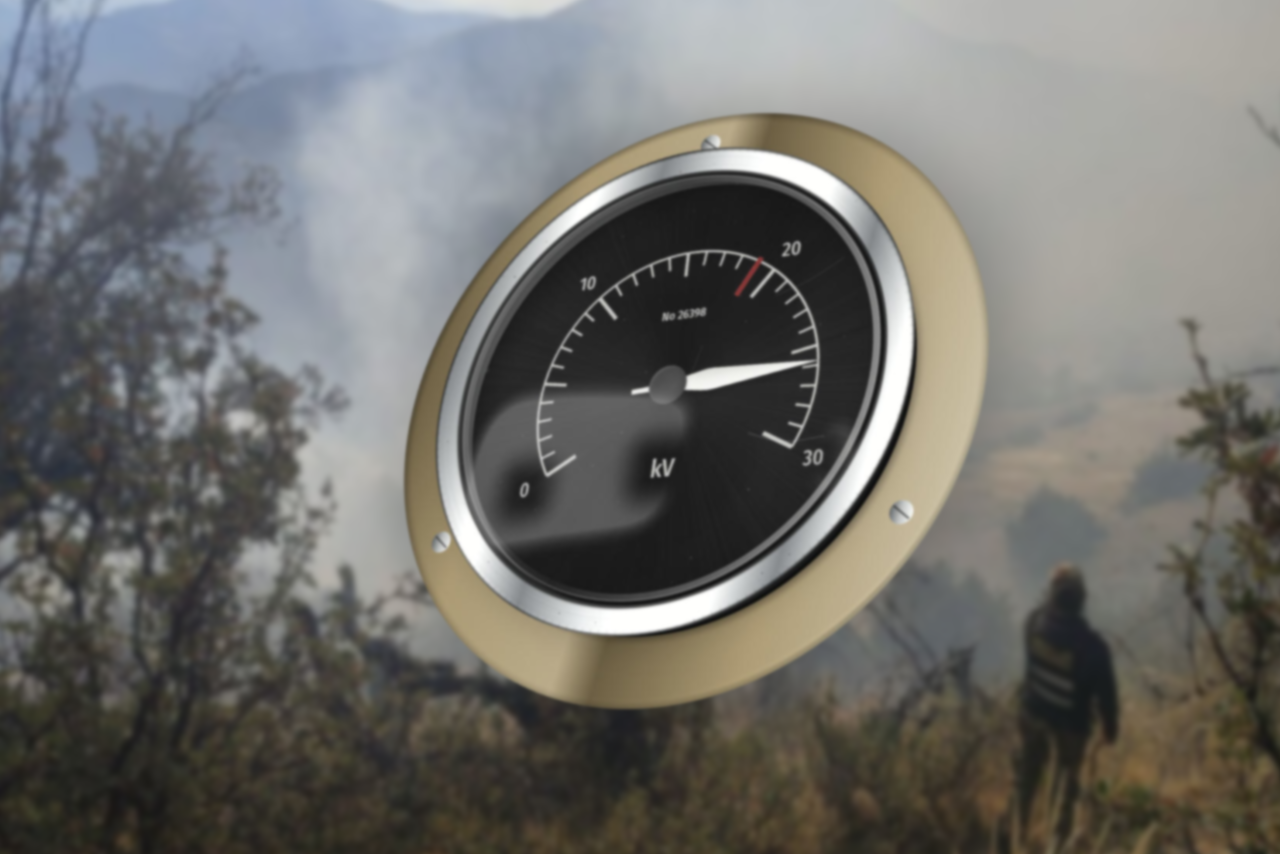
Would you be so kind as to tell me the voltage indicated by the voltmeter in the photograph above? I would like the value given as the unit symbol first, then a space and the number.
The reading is kV 26
